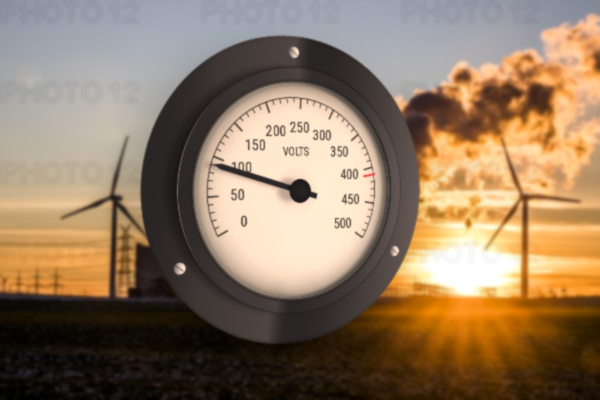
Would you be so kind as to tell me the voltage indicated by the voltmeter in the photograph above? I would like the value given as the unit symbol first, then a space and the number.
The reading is V 90
